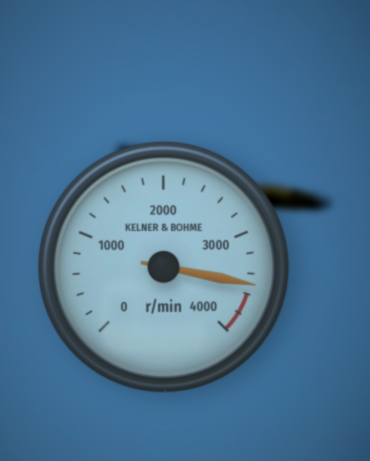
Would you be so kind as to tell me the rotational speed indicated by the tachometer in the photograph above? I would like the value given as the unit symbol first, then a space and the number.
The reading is rpm 3500
